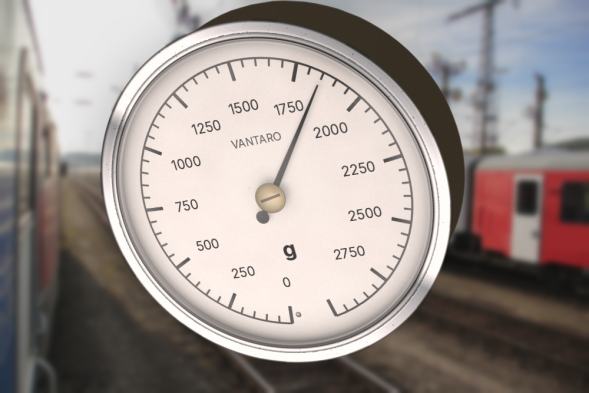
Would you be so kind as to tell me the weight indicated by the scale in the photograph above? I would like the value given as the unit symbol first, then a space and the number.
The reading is g 1850
